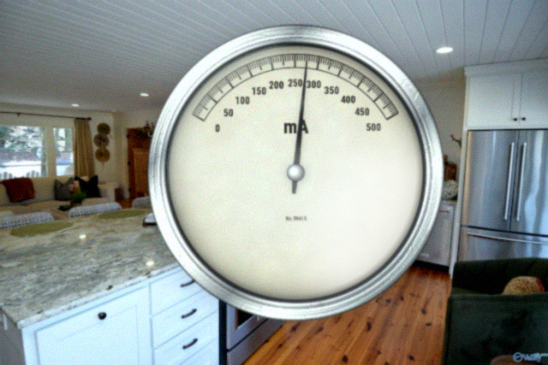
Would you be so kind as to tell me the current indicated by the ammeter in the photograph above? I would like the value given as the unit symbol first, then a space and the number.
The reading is mA 275
